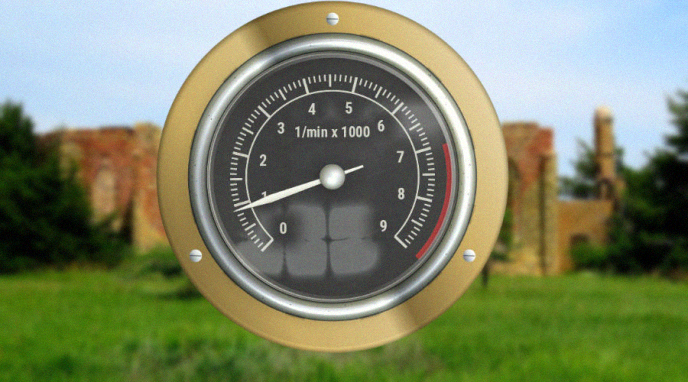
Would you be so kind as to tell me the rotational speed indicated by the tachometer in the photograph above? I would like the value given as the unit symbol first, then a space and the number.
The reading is rpm 900
